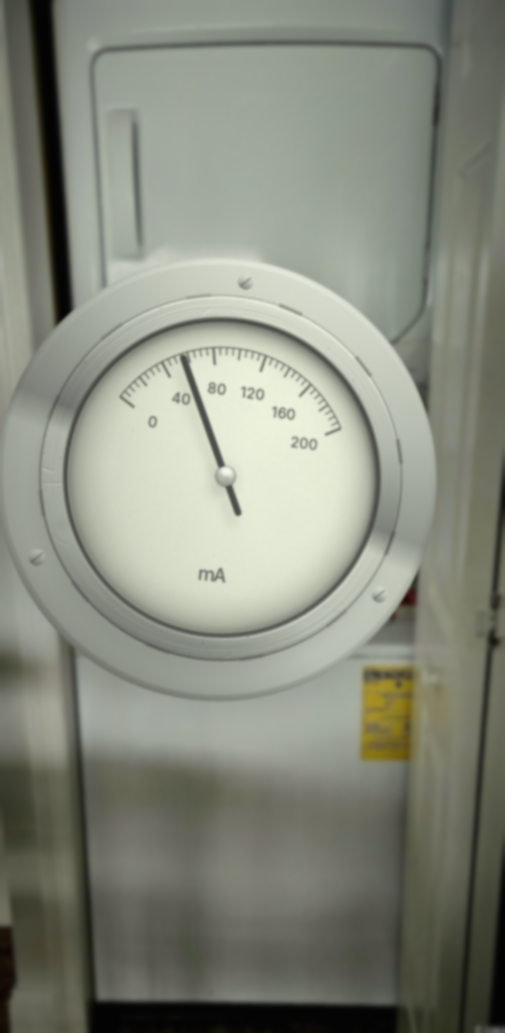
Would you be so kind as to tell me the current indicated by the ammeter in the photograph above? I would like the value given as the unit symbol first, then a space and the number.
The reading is mA 55
